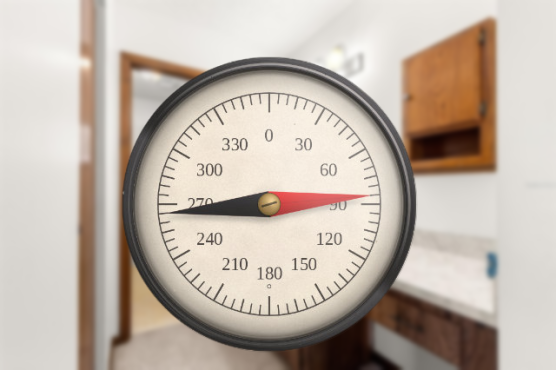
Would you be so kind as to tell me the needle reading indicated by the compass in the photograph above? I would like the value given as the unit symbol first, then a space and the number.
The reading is ° 85
